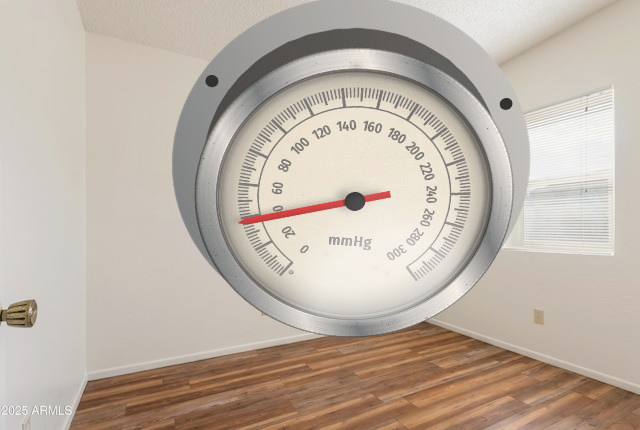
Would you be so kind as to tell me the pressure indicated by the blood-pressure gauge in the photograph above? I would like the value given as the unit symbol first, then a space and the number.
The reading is mmHg 40
